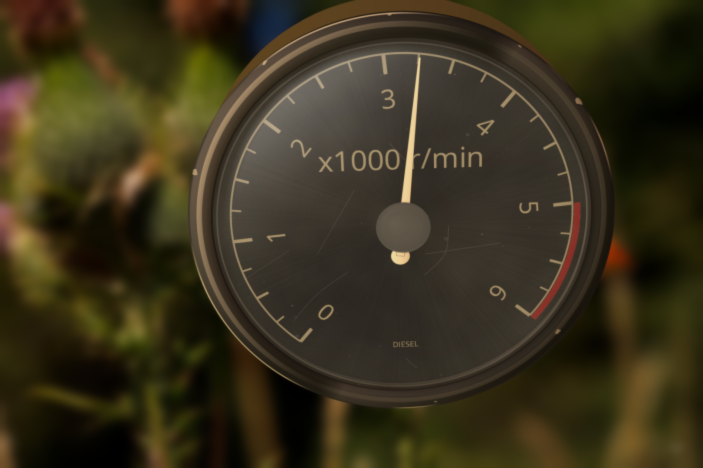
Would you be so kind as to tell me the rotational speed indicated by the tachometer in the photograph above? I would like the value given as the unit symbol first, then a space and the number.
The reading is rpm 3250
